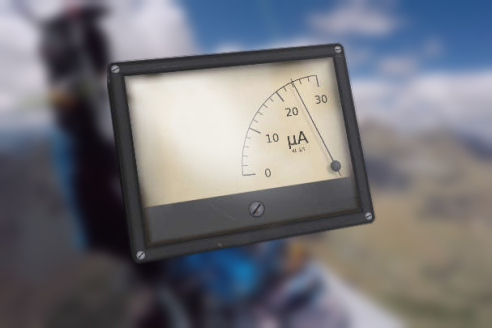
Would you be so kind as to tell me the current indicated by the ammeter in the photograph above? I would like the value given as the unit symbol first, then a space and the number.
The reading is µA 24
